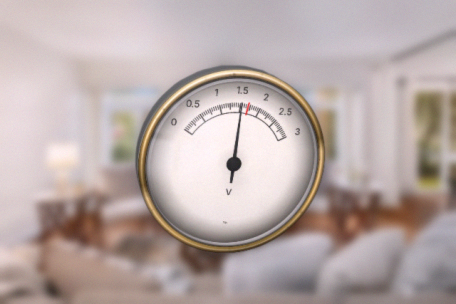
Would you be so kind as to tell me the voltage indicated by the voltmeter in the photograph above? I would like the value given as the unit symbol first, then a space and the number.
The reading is V 1.5
